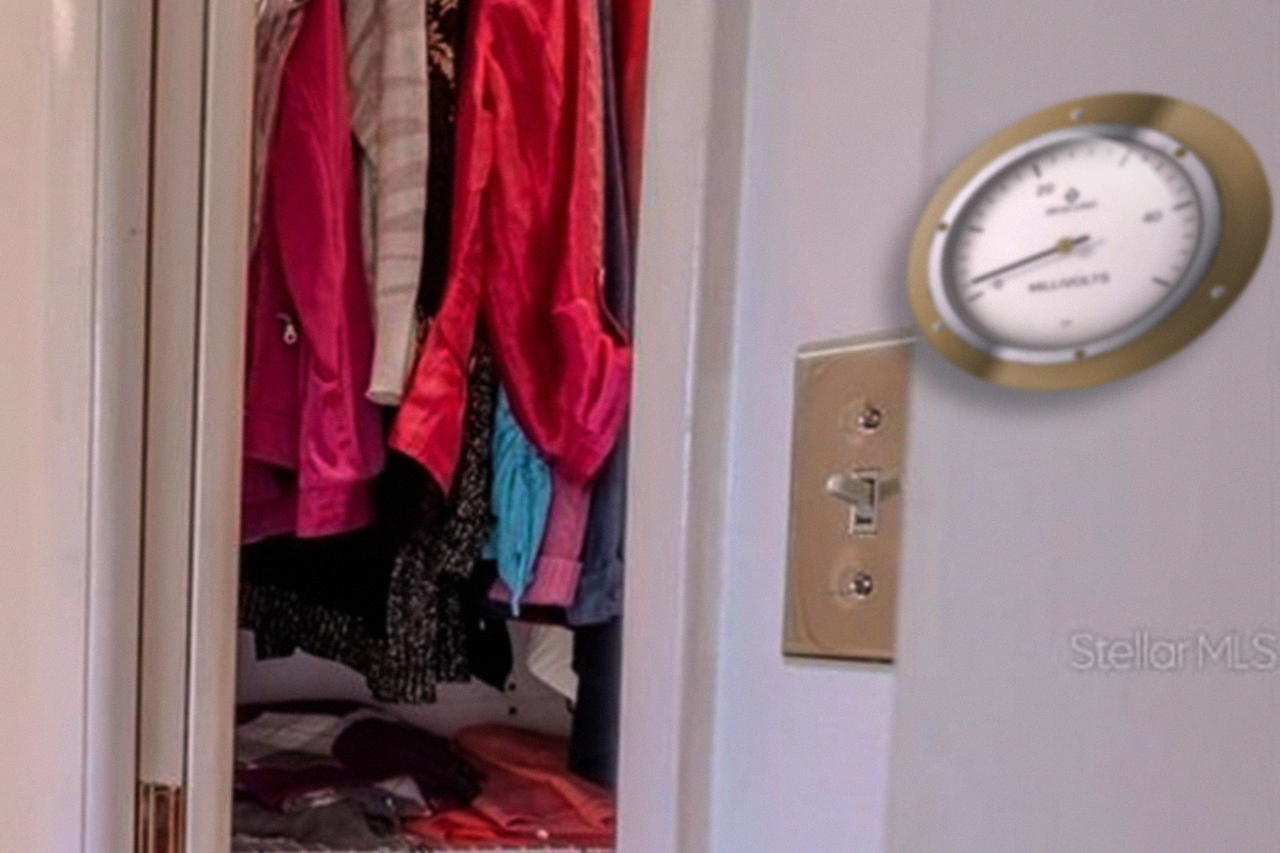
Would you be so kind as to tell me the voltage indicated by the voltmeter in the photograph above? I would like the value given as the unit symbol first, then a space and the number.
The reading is mV 2
